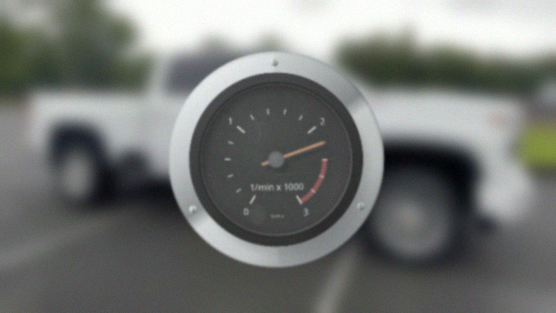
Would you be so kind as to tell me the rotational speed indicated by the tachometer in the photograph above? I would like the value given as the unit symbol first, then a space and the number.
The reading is rpm 2200
